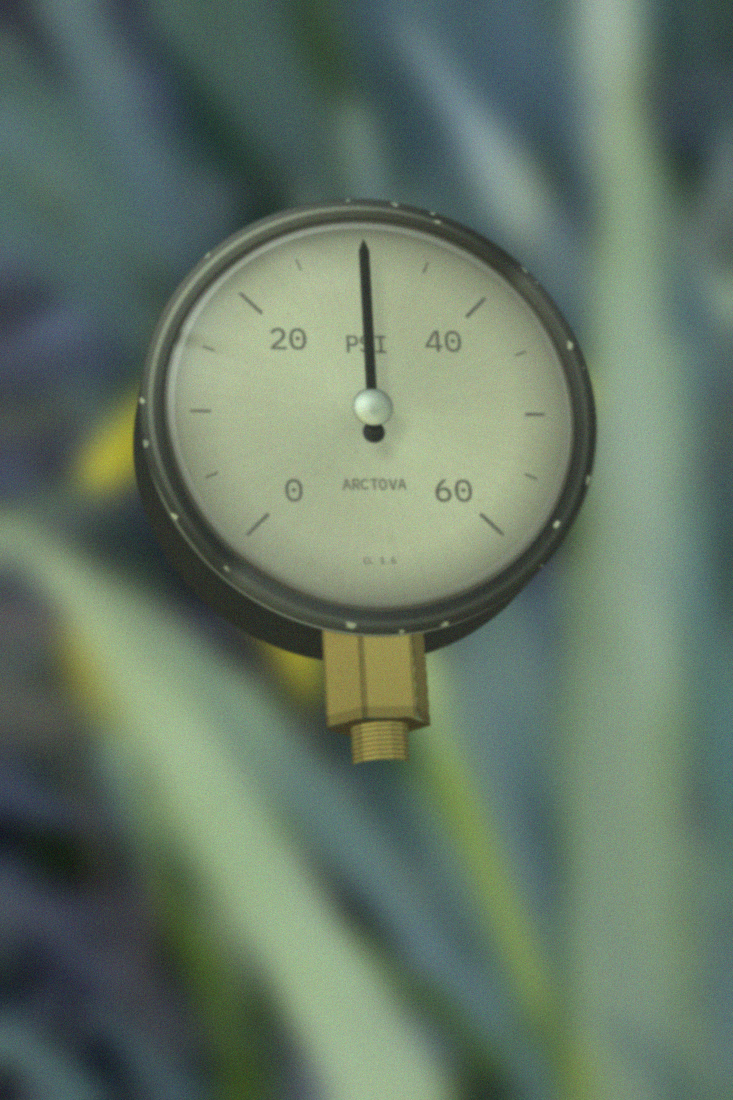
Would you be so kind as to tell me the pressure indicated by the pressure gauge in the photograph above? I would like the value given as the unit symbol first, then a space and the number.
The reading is psi 30
